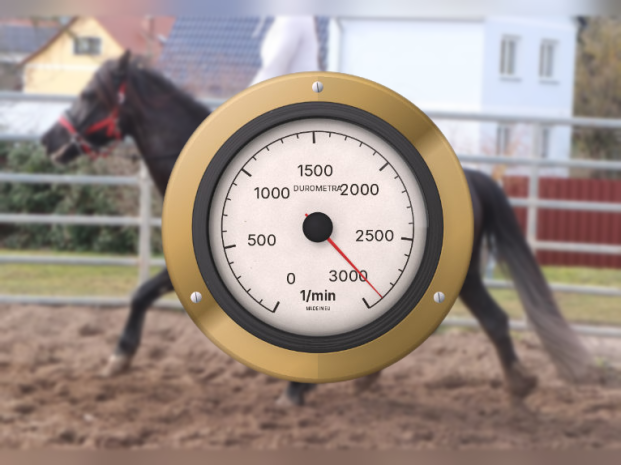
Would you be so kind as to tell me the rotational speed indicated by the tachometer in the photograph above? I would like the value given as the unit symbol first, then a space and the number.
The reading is rpm 2900
